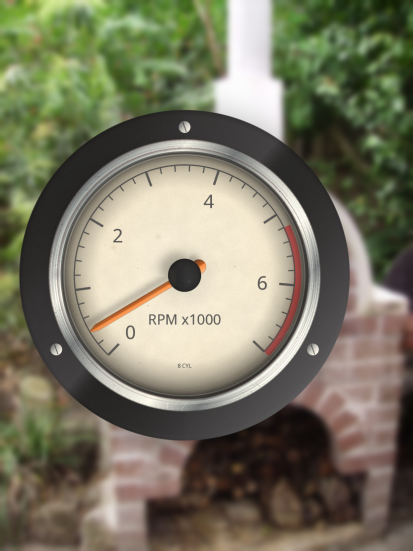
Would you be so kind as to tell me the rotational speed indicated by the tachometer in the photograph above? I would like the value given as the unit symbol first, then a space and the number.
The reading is rpm 400
